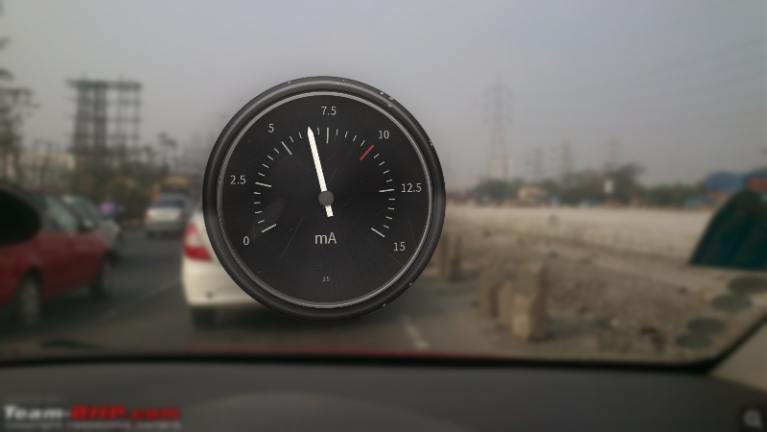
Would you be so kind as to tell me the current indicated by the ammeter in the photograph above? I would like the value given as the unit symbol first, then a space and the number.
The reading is mA 6.5
